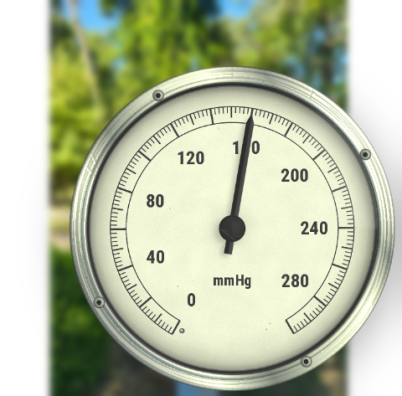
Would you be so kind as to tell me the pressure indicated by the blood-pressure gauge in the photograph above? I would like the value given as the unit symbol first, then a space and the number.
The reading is mmHg 160
